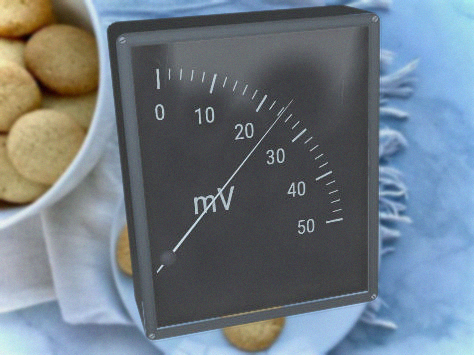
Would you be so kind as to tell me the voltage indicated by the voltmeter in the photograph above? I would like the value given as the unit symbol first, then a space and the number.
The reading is mV 24
